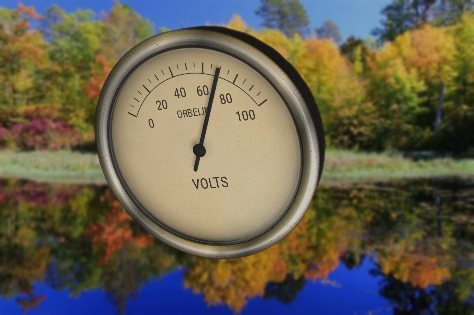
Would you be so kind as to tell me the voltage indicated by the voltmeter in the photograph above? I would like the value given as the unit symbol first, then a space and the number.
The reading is V 70
